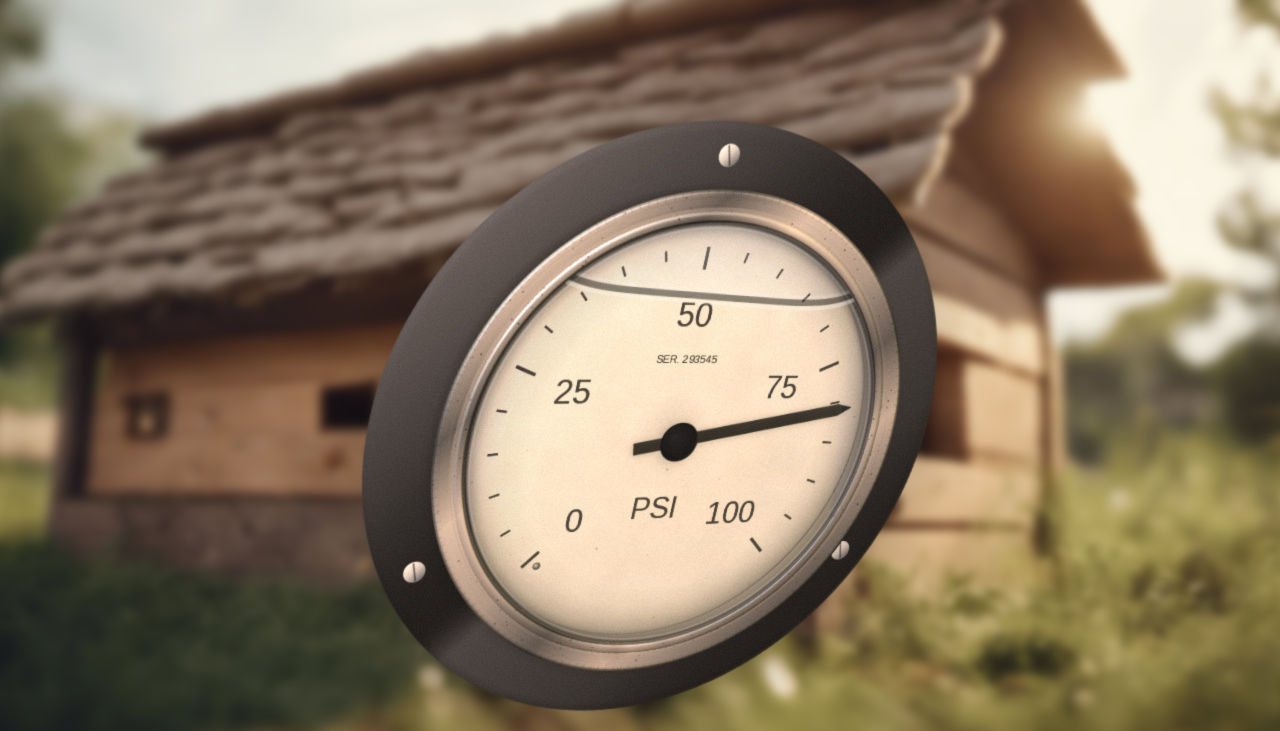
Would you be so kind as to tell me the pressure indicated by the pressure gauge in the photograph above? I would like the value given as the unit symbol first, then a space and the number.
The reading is psi 80
